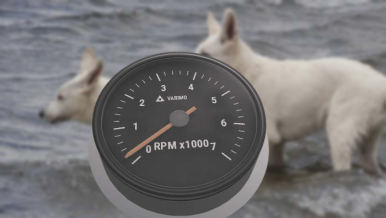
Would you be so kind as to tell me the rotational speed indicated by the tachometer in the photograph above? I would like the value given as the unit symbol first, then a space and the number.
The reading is rpm 200
